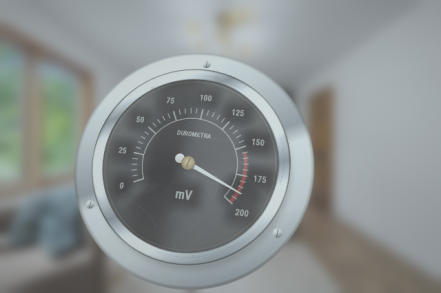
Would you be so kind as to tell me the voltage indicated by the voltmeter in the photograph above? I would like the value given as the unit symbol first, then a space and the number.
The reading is mV 190
